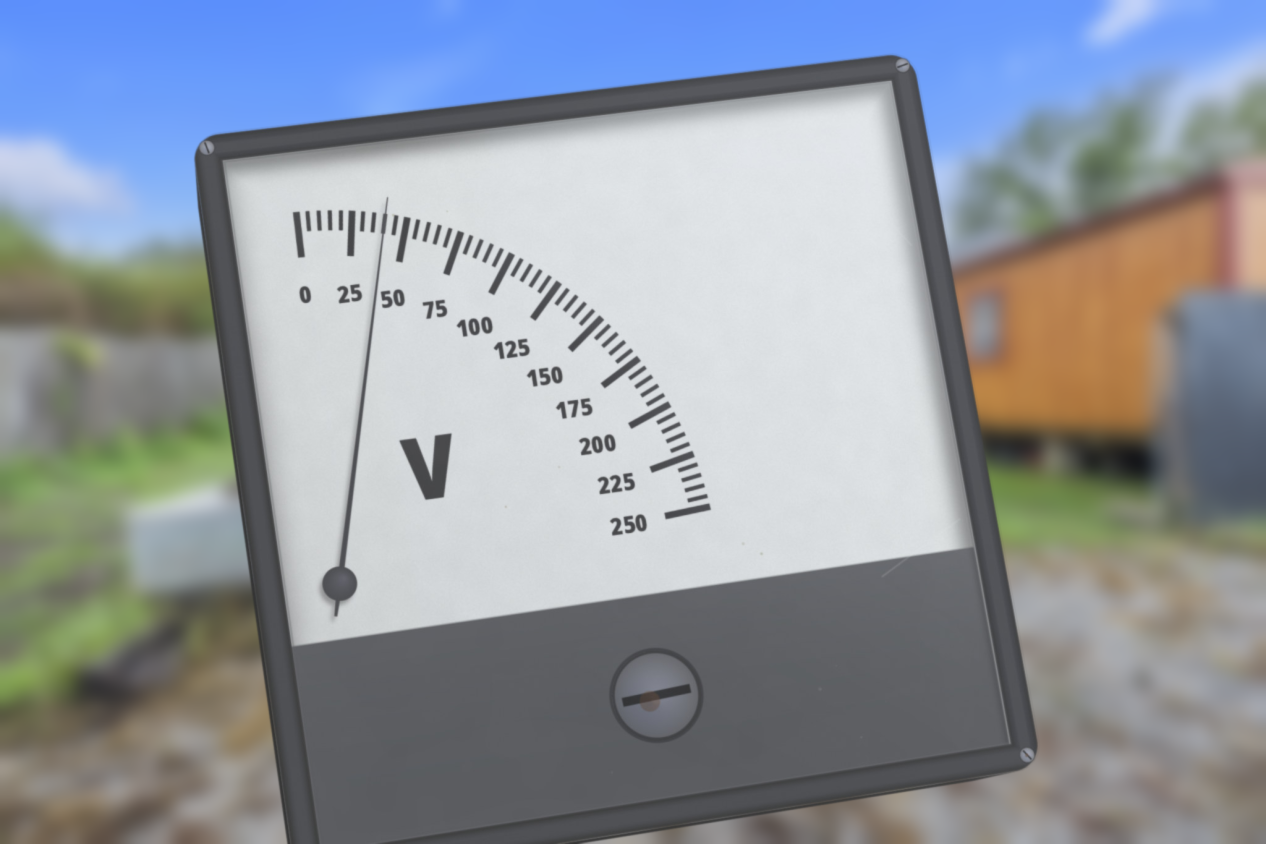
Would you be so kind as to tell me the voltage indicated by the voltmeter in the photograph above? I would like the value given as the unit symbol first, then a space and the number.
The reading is V 40
